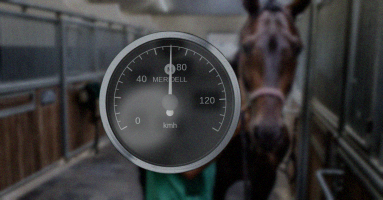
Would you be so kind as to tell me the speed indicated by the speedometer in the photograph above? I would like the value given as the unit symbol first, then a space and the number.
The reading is km/h 70
